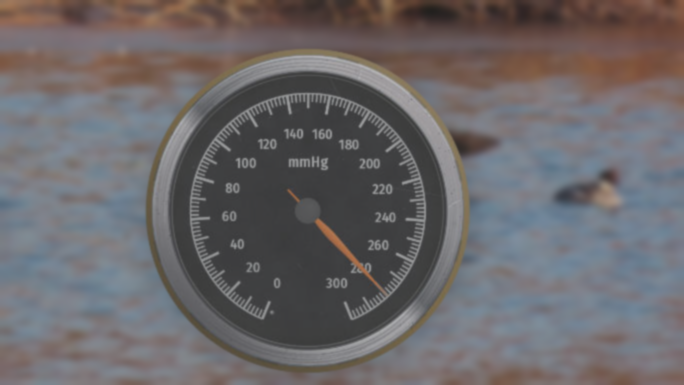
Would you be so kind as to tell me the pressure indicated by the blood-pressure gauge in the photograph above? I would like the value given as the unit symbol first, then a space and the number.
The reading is mmHg 280
